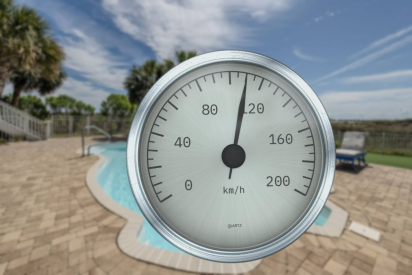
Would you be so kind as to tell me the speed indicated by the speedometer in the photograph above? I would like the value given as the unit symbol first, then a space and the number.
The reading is km/h 110
